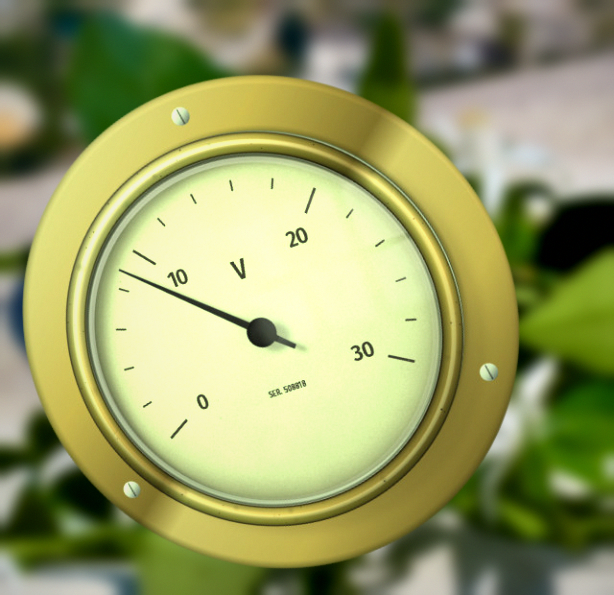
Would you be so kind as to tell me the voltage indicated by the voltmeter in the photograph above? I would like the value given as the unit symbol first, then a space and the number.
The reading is V 9
